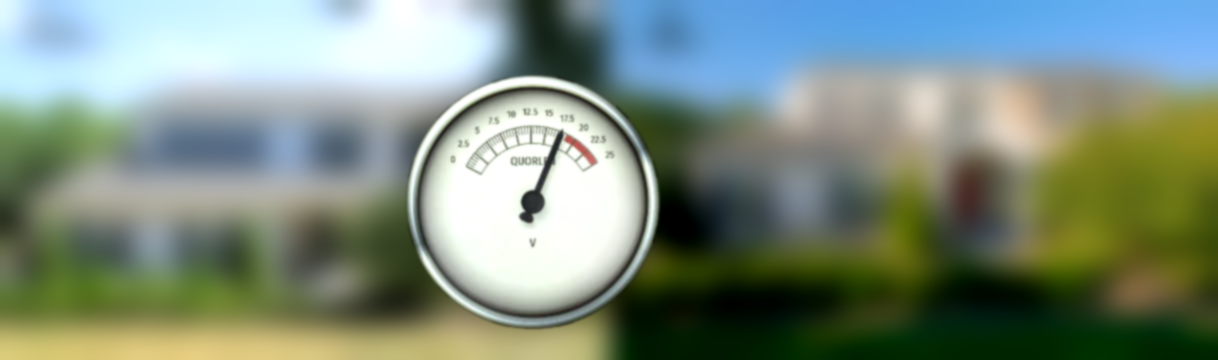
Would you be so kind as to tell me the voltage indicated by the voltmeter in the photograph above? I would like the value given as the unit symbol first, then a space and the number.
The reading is V 17.5
